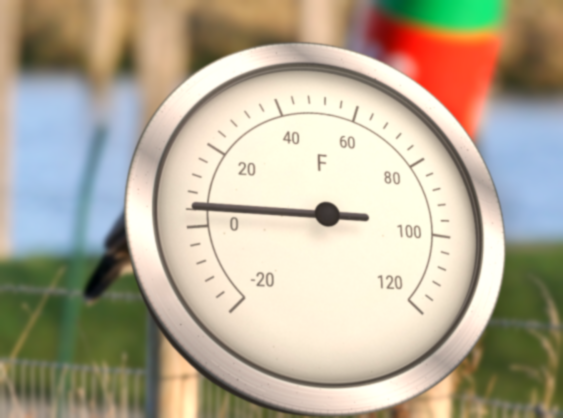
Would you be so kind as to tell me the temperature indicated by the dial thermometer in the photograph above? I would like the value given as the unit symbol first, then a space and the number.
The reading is °F 4
